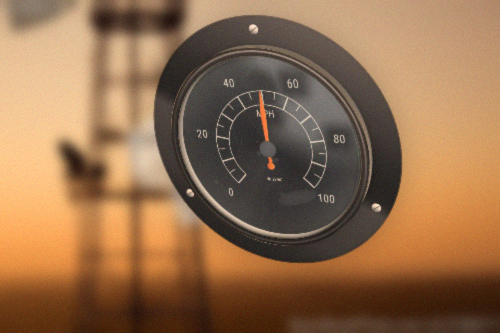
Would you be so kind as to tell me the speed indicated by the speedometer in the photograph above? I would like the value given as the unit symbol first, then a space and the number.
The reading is mph 50
